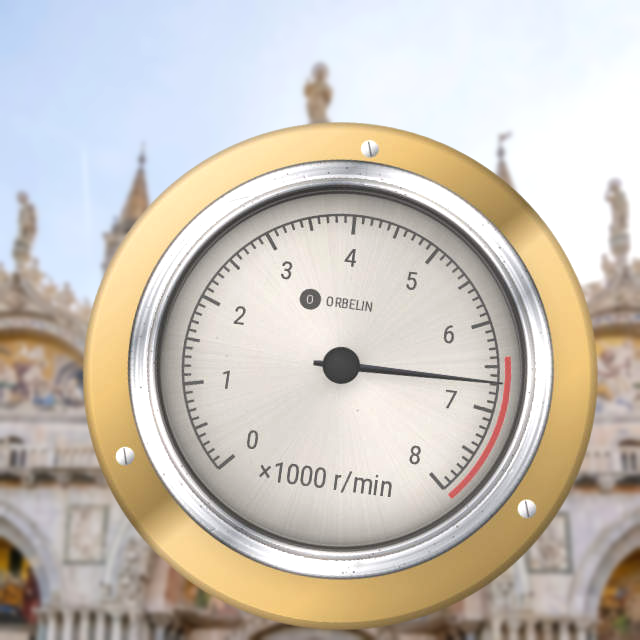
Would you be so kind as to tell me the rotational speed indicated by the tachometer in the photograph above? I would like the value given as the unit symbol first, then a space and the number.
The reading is rpm 6700
